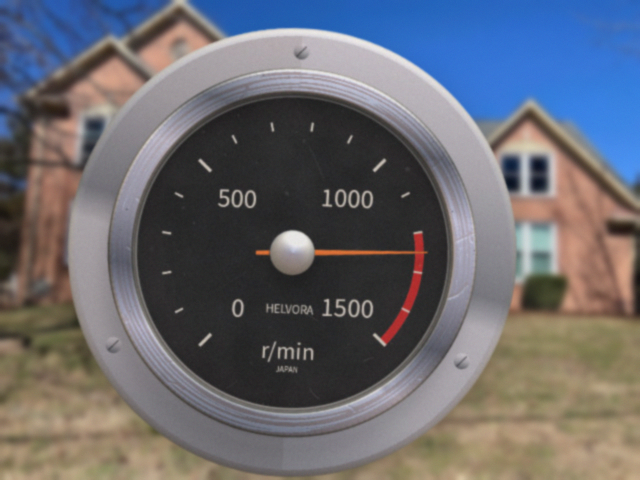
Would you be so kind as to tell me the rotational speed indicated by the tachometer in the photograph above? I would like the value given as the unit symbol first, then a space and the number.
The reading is rpm 1250
